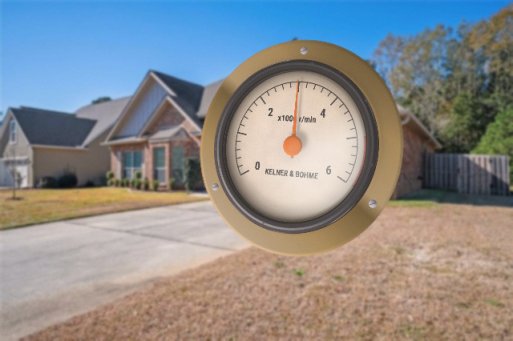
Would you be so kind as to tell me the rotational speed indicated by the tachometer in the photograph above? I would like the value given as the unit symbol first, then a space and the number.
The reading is rpm 3000
